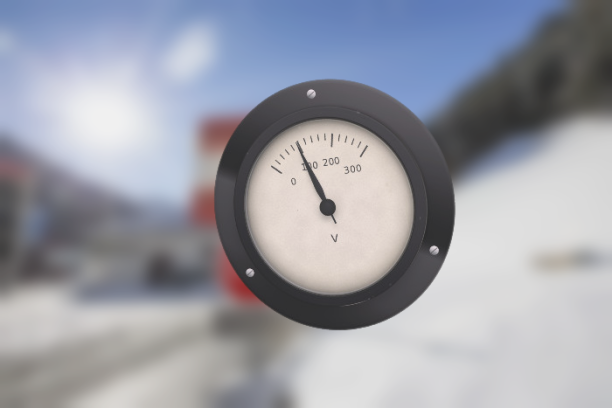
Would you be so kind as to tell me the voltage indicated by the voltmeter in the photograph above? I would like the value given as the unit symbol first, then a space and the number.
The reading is V 100
